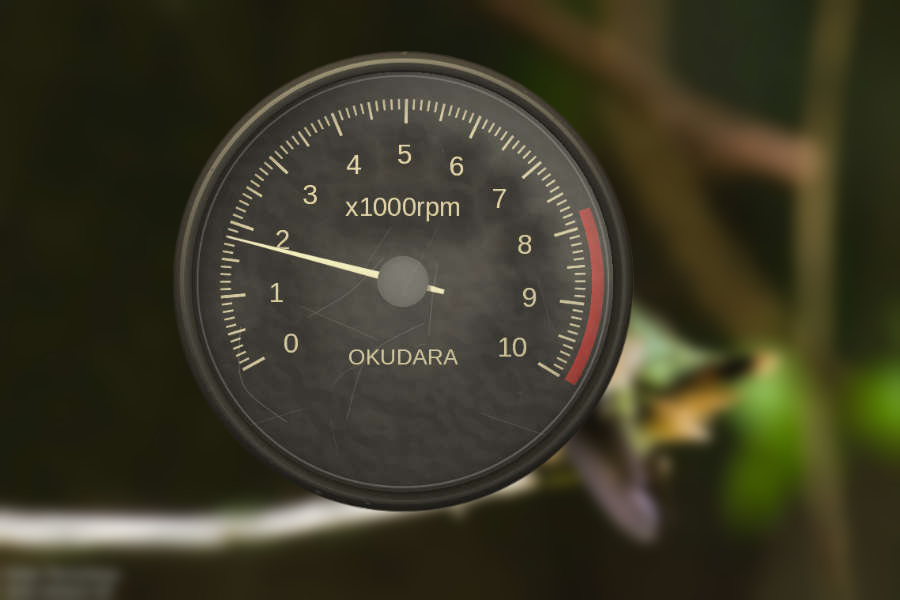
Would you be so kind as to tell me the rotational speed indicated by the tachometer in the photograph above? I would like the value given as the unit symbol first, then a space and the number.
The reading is rpm 1800
